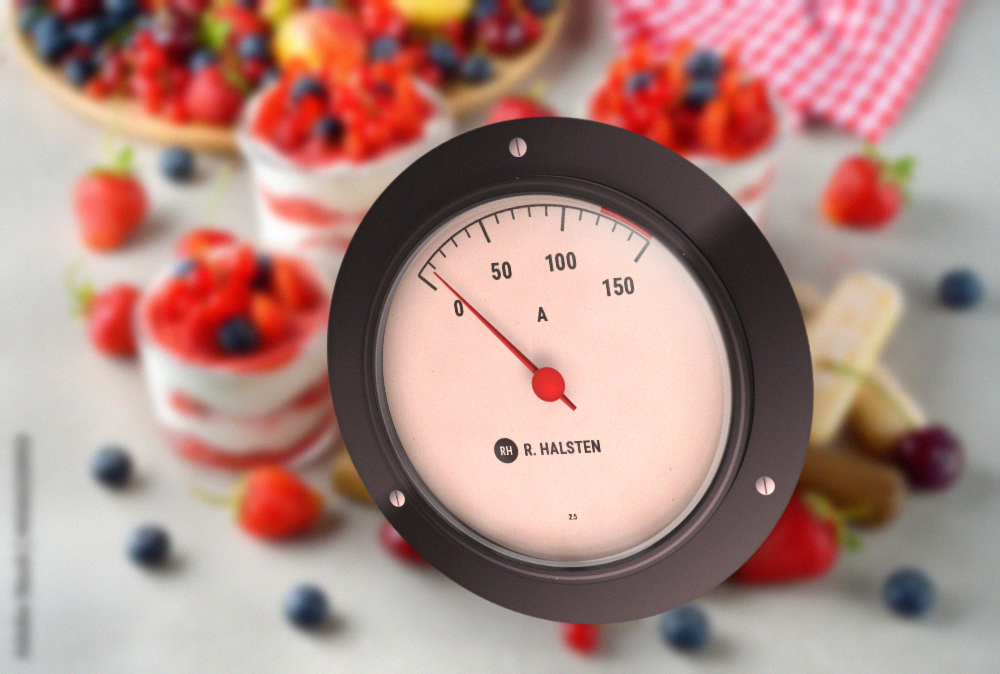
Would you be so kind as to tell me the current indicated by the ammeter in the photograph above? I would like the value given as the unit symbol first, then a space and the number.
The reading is A 10
